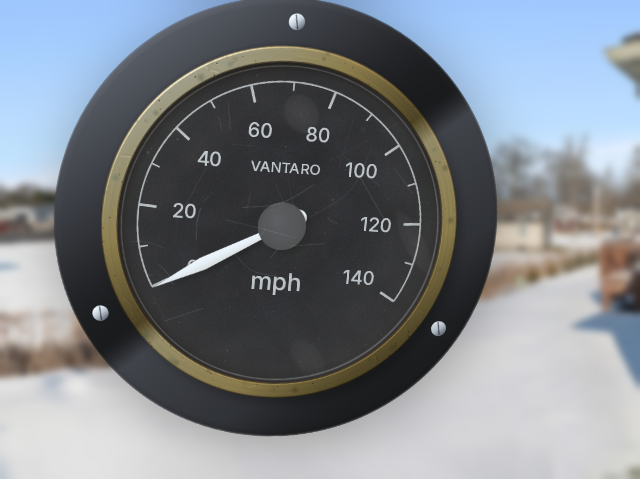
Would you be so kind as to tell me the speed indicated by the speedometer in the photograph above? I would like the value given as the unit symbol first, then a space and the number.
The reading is mph 0
